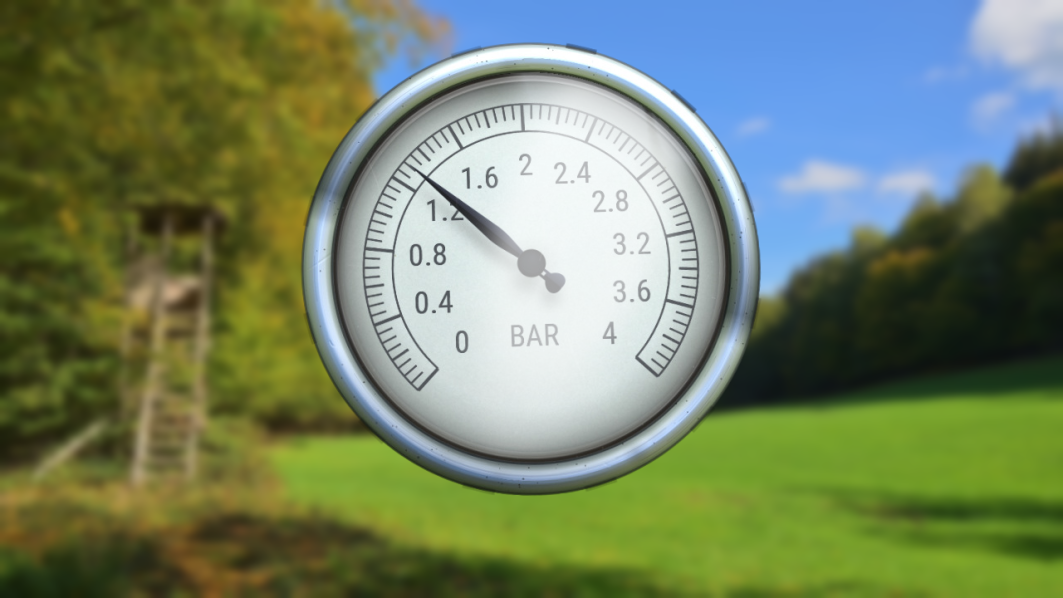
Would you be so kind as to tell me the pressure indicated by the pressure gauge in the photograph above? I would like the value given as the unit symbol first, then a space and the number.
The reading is bar 1.3
